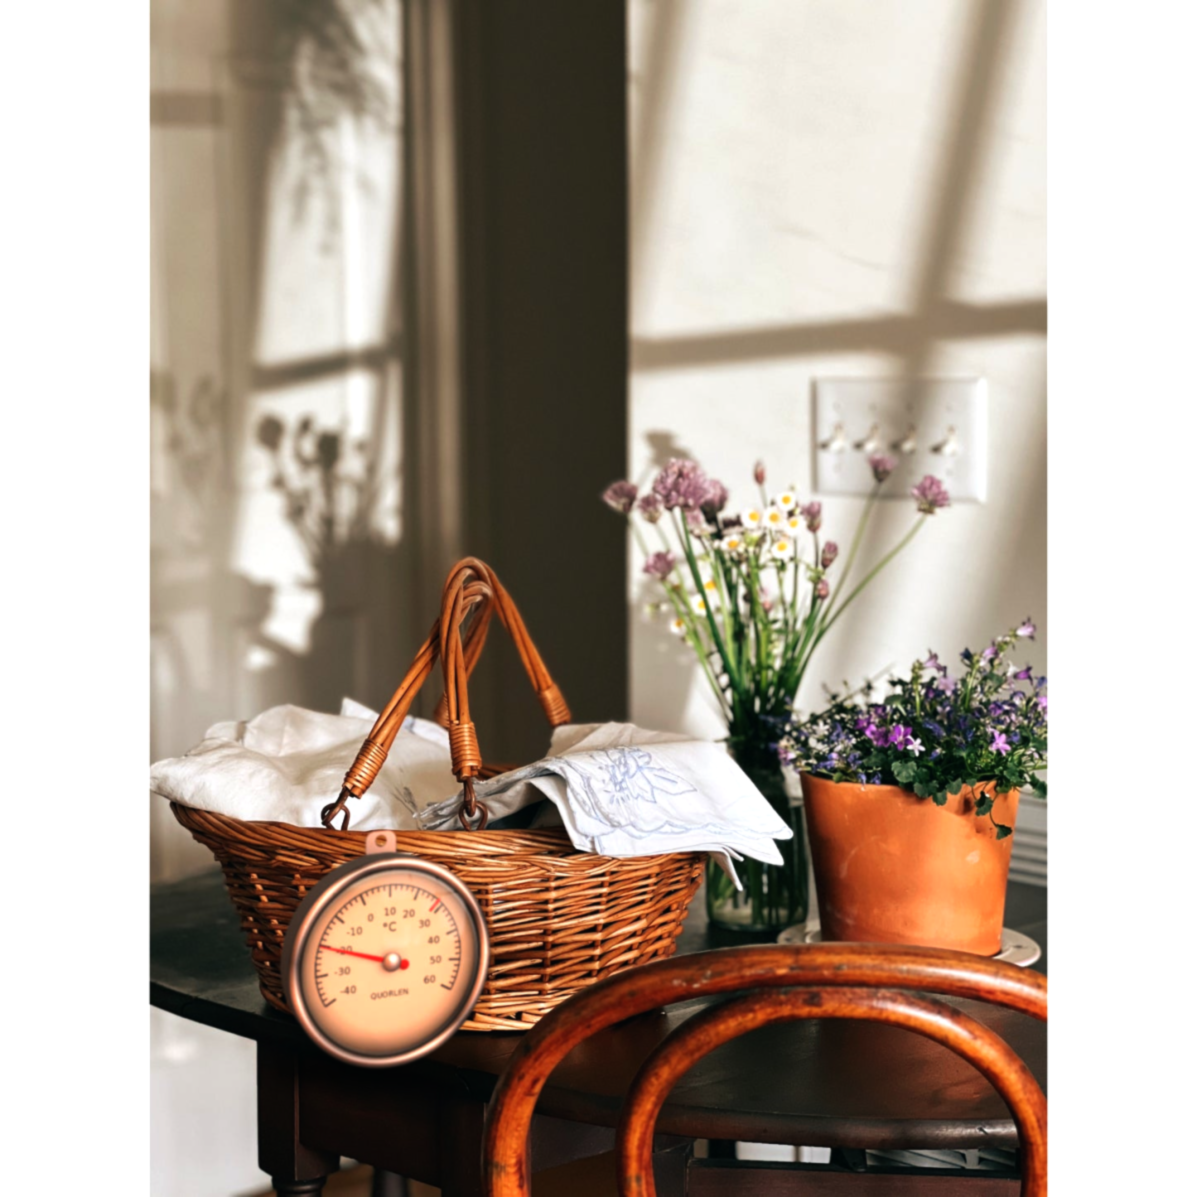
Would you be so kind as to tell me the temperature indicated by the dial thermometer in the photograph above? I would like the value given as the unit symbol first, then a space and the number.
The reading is °C -20
